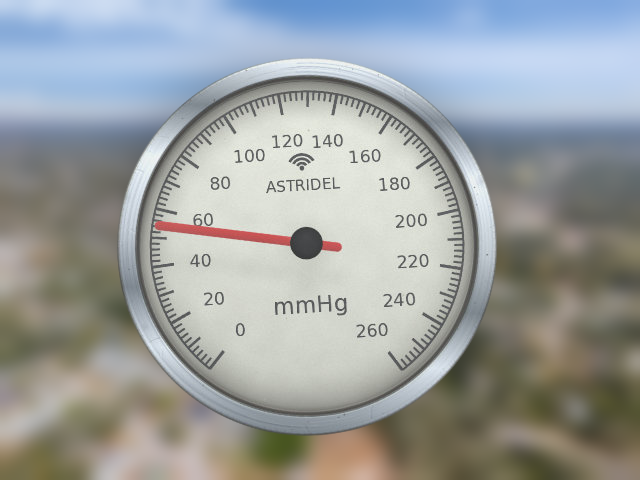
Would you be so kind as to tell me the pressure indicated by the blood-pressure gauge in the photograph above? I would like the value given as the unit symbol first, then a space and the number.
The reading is mmHg 54
